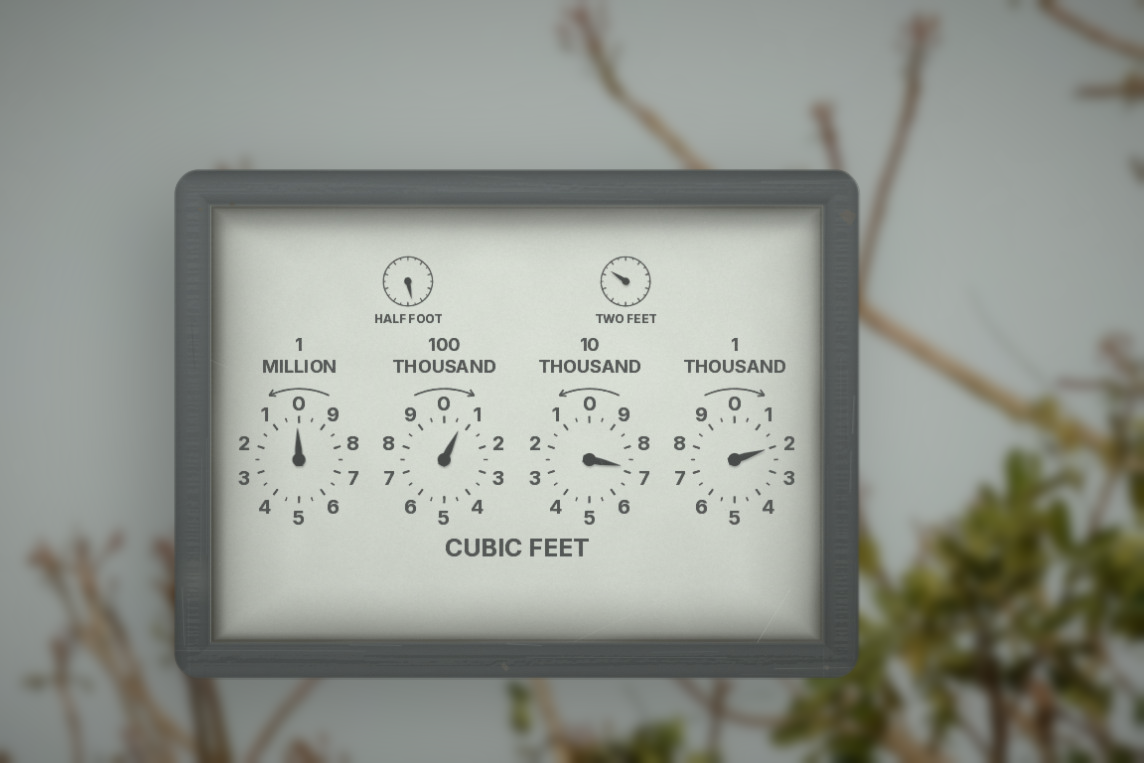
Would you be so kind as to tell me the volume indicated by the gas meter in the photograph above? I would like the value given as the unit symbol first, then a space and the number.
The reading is ft³ 7200
